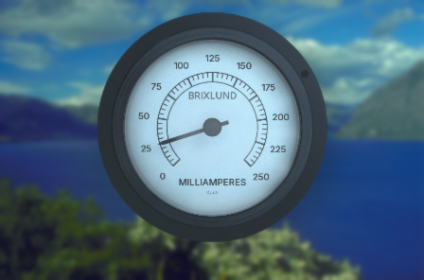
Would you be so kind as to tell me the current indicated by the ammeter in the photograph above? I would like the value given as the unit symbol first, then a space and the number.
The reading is mA 25
